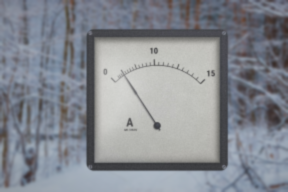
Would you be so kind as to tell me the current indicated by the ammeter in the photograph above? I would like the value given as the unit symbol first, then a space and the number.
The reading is A 5
